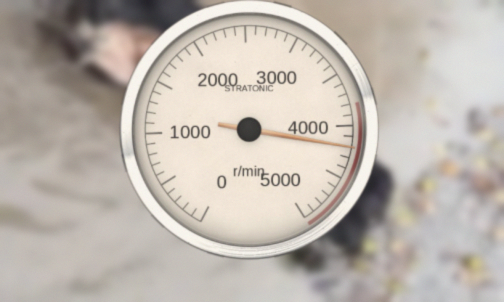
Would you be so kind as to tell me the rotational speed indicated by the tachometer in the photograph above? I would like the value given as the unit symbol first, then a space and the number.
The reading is rpm 4200
